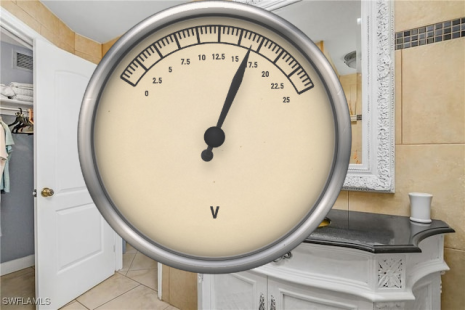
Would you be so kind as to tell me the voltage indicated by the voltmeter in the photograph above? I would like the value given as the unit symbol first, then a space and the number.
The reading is V 16.5
